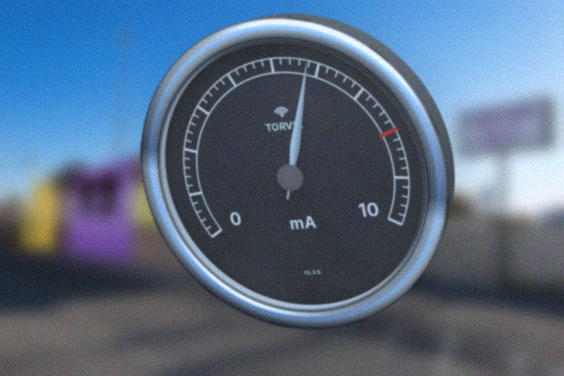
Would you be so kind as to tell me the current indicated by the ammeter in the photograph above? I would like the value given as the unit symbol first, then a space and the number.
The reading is mA 5.8
